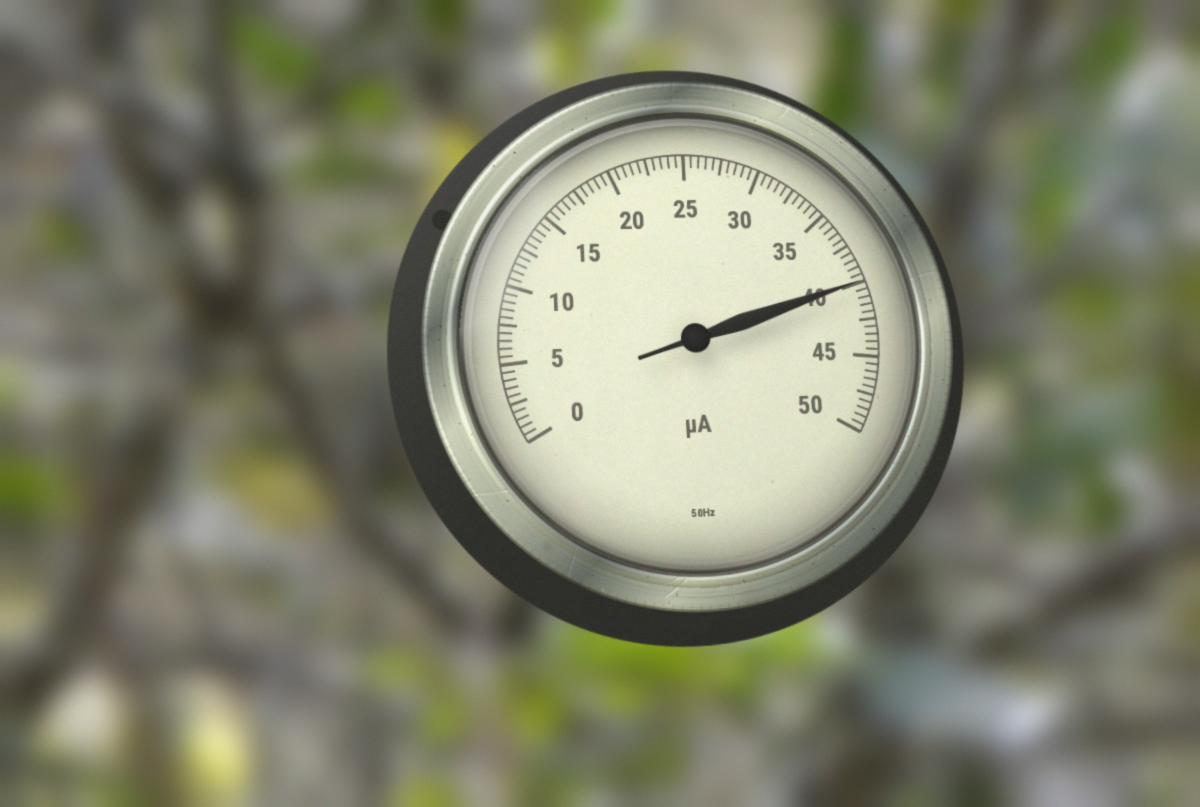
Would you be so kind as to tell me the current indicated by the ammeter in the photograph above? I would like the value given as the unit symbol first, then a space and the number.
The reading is µA 40
